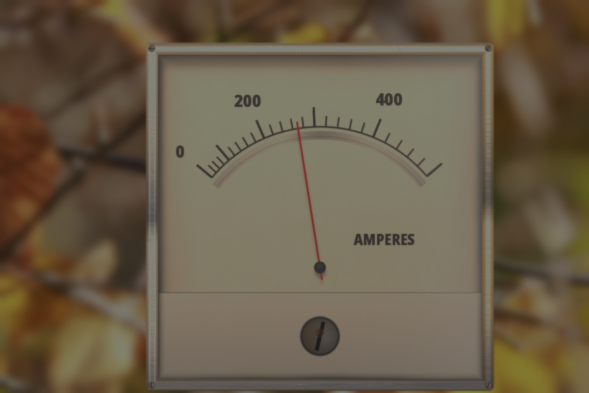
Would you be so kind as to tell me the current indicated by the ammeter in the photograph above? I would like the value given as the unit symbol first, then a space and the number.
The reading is A 270
